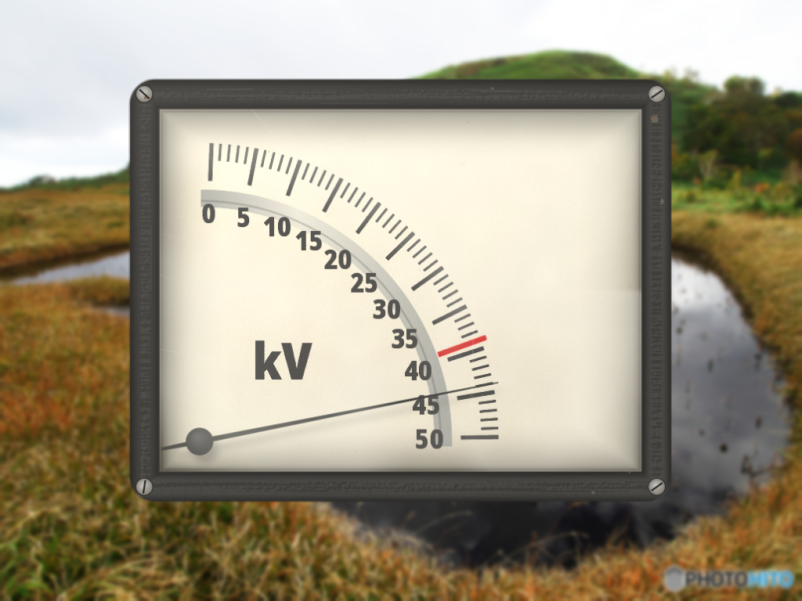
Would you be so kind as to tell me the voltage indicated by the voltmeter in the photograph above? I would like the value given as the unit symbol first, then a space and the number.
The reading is kV 44
